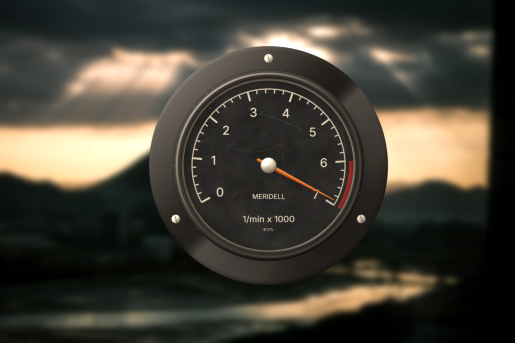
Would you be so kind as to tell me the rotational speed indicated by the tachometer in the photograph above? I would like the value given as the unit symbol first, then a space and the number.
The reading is rpm 6900
